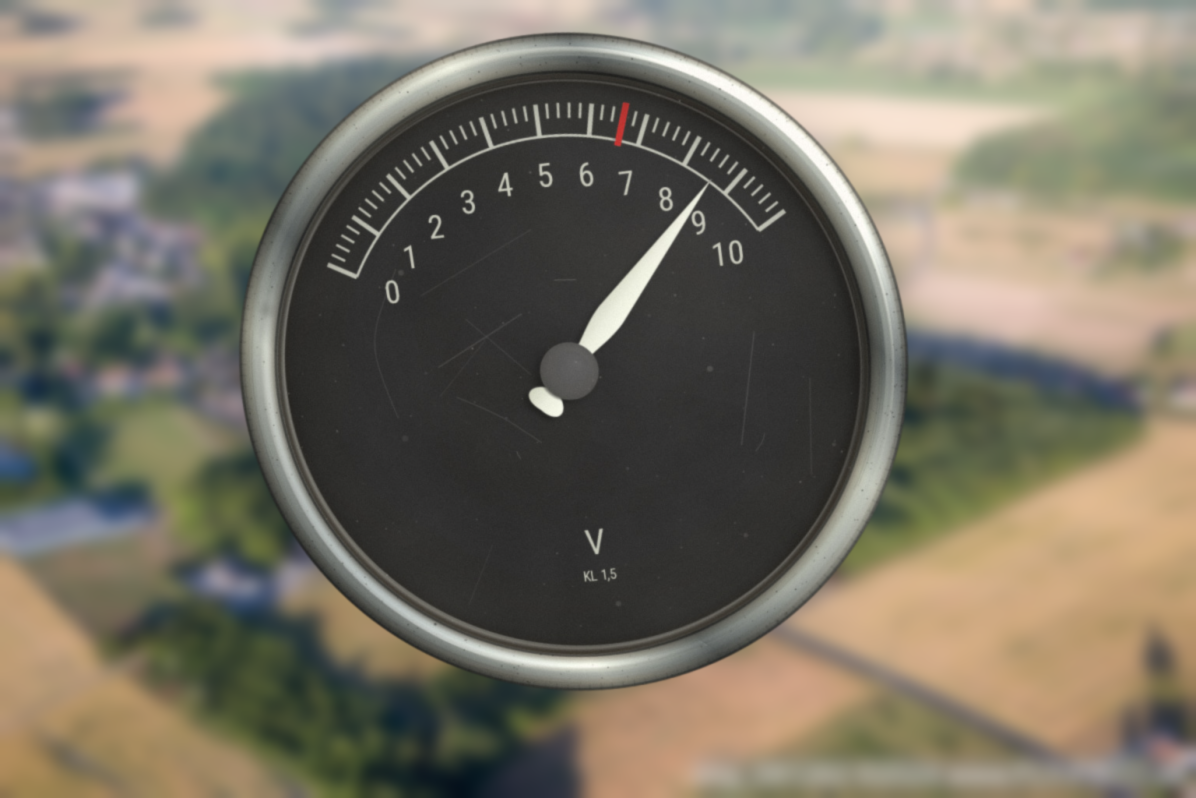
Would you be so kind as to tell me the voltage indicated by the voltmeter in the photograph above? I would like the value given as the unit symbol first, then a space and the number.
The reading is V 8.6
